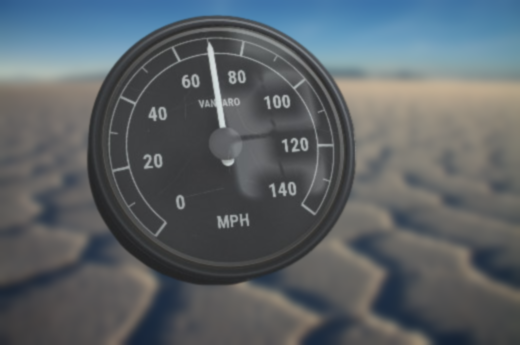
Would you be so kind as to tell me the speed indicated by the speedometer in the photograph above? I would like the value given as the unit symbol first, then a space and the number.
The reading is mph 70
